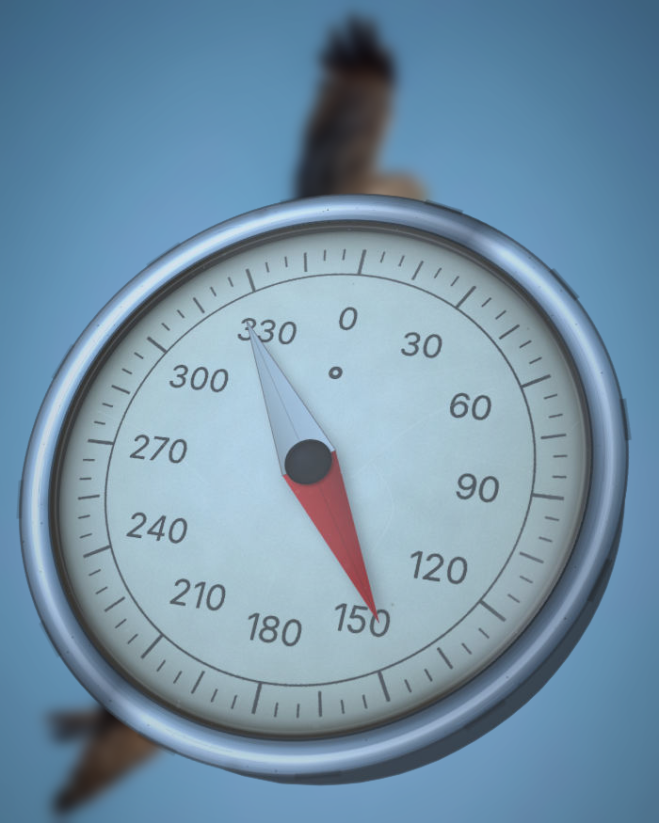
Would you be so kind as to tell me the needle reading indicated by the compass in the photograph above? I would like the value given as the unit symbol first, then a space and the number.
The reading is ° 145
